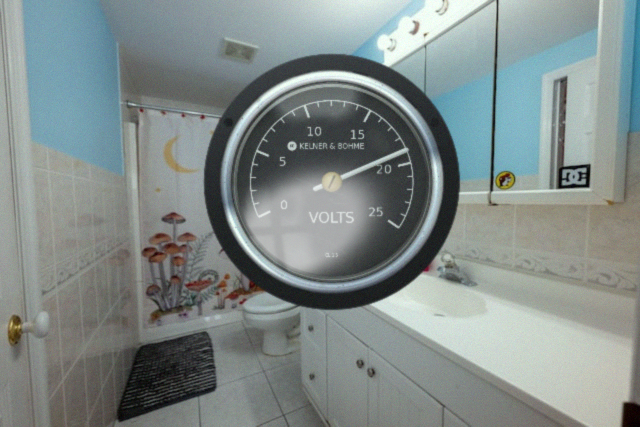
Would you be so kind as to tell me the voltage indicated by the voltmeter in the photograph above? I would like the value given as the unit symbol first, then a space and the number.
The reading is V 19
